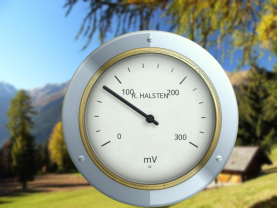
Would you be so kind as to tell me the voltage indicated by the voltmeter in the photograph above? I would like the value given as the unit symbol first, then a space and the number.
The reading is mV 80
